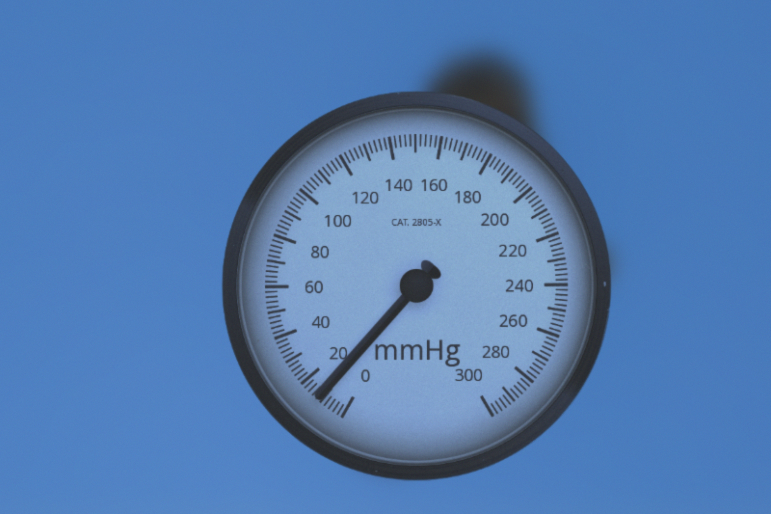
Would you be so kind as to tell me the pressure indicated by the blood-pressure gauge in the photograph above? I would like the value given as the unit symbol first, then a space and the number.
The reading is mmHg 12
